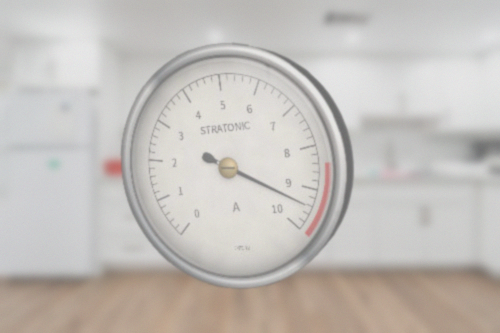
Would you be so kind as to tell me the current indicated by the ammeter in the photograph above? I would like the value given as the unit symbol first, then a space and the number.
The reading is A 9.4
